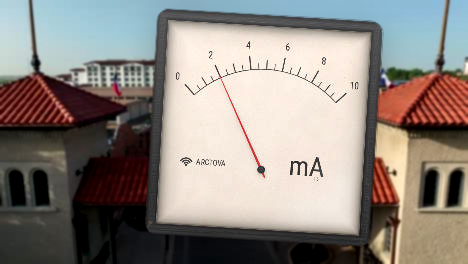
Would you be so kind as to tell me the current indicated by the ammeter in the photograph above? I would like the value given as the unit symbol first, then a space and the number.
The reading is mA 2
